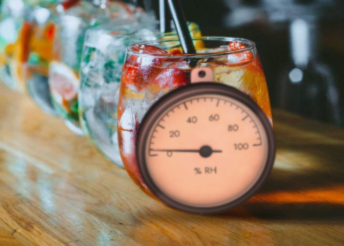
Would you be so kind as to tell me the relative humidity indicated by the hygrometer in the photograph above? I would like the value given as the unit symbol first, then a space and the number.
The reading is % 4
